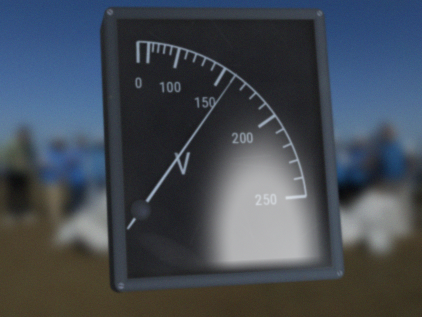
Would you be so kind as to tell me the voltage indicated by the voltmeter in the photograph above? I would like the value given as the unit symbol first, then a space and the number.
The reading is V 160
